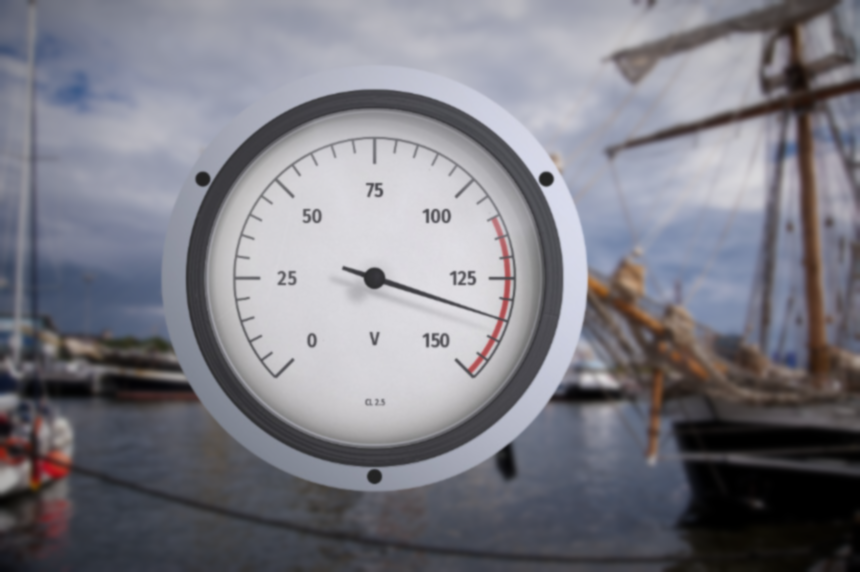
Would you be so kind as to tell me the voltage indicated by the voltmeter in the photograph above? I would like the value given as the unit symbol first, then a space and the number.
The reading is V 135
